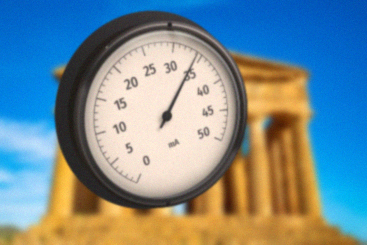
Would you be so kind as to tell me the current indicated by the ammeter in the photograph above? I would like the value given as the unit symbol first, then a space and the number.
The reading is mA 34
